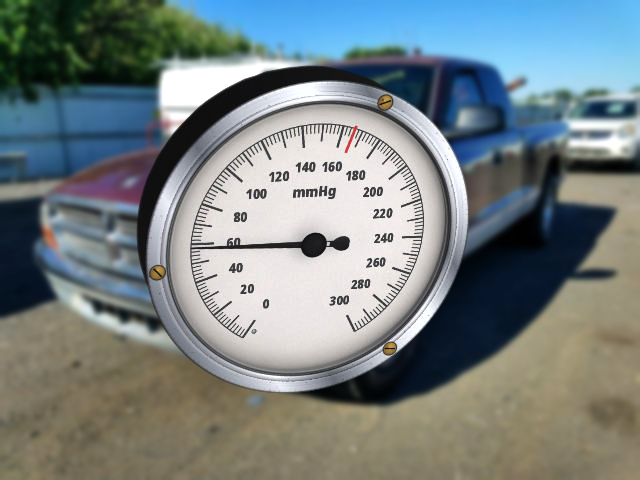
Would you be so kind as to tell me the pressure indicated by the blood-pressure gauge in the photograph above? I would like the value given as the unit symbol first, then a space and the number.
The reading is mmHg 60
